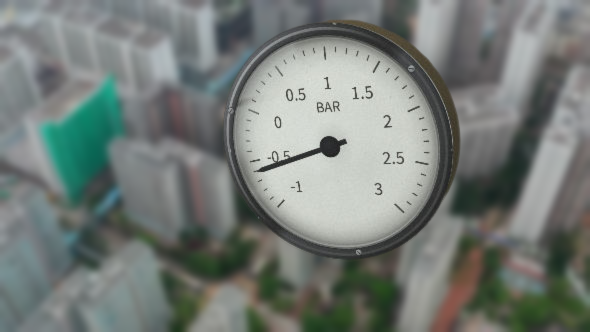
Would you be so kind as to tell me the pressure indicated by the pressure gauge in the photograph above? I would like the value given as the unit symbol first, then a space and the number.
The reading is bar -0.6
